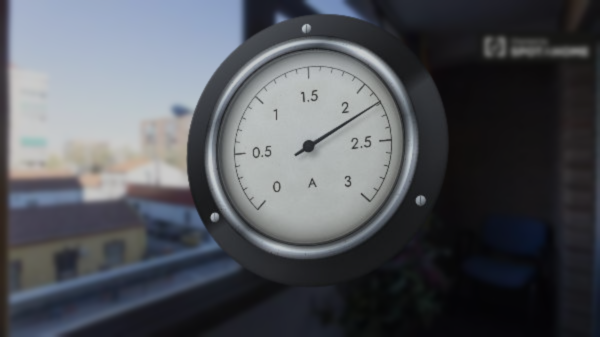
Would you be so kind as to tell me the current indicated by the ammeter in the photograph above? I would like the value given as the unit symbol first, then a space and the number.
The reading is A 2.2
